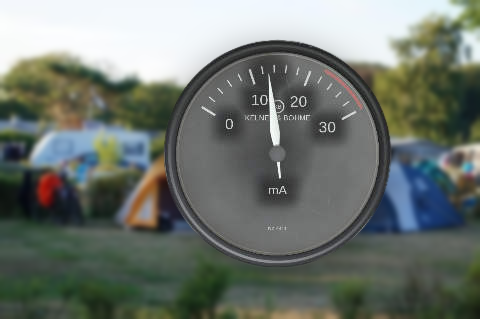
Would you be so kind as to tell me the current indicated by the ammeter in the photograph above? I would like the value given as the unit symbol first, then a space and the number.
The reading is mA 13
